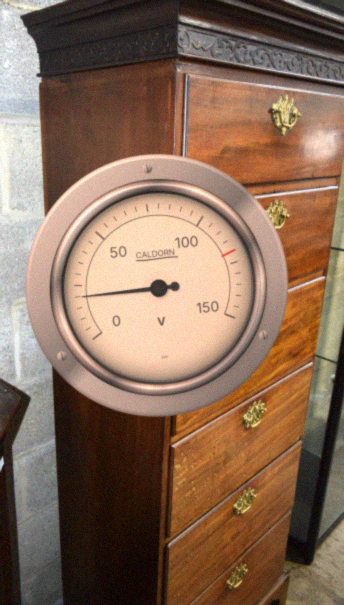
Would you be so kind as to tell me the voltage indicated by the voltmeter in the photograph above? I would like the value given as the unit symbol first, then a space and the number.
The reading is V 20
